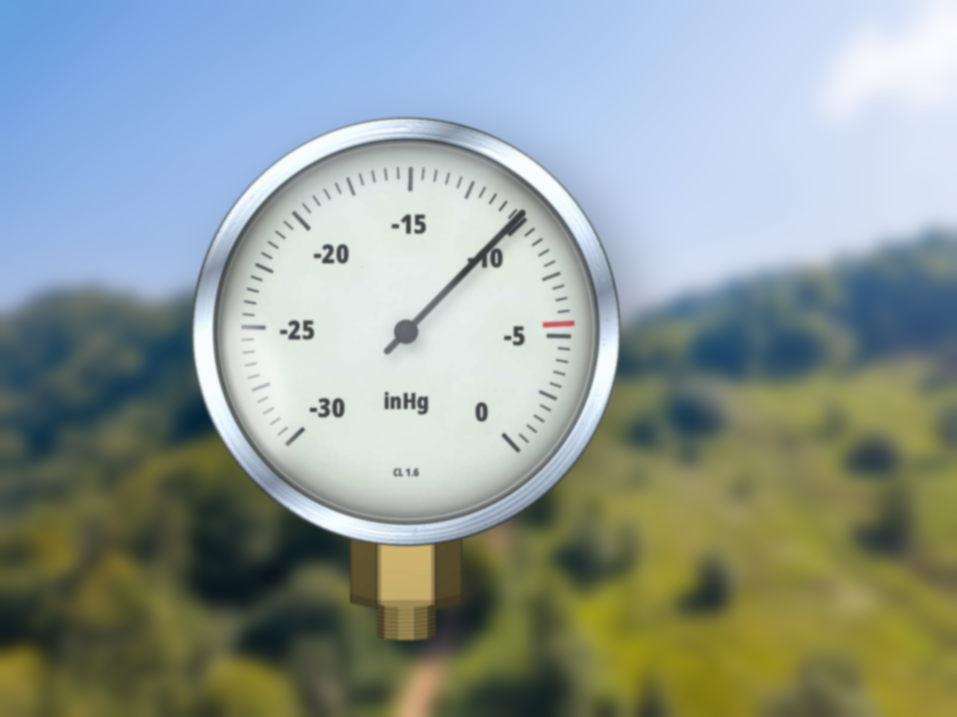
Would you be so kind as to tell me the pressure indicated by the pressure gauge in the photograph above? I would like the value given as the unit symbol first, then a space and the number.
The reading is inHg -10.25
